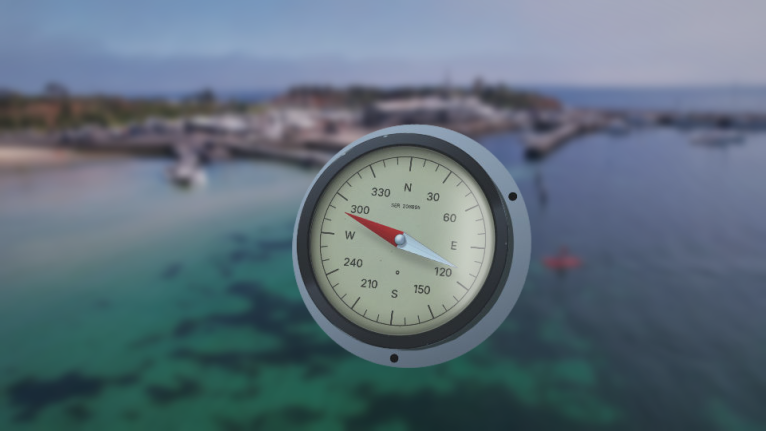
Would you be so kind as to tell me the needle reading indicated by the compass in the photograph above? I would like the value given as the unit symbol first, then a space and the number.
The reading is ° 290
